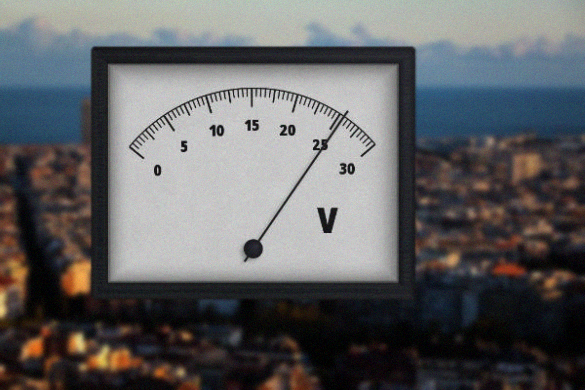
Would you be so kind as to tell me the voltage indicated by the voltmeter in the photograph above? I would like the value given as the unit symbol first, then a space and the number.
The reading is V 25.5
